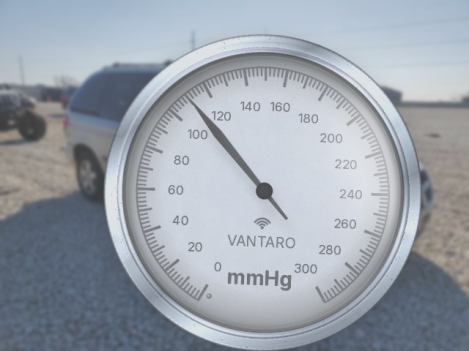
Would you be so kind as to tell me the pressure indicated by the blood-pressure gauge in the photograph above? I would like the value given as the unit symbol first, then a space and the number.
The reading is mmHg 110
